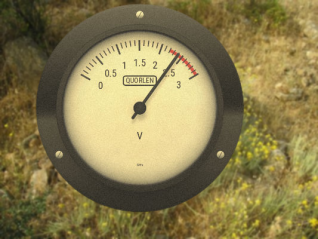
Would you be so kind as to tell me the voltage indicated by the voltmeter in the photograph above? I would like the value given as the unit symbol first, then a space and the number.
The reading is V 2.4
